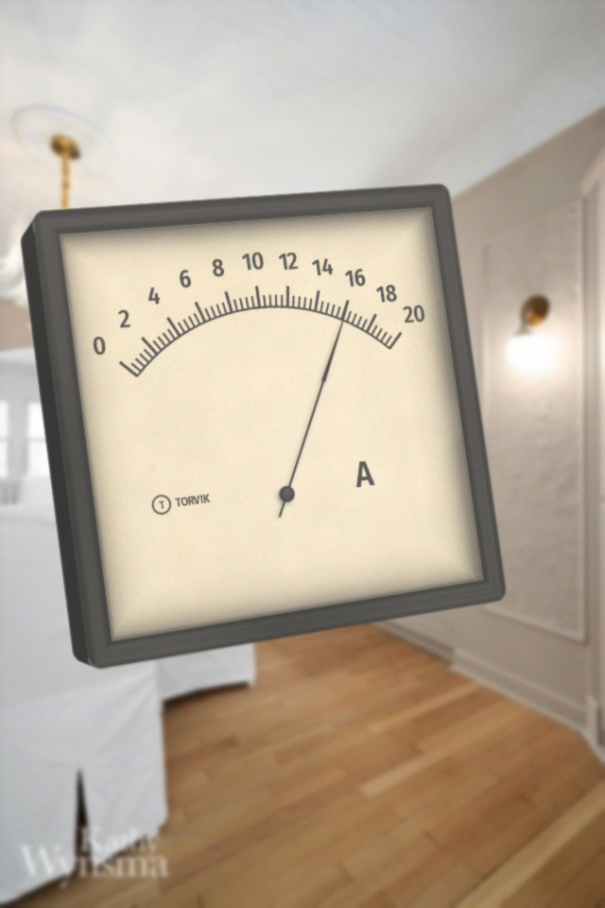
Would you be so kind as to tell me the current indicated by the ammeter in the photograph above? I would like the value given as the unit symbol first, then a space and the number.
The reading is A 16
